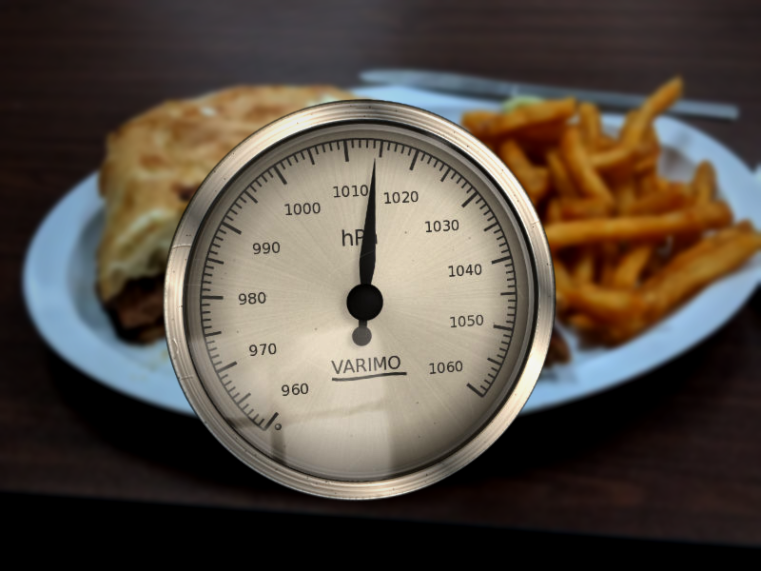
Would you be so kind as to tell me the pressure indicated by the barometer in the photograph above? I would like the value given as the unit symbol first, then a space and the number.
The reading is hPa 1014
